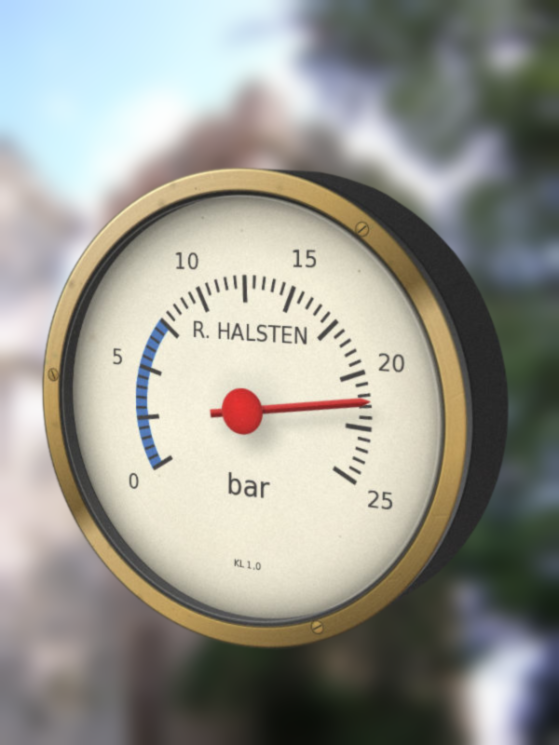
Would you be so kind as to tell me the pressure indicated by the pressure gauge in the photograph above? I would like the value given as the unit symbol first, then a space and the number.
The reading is bar 21.25
